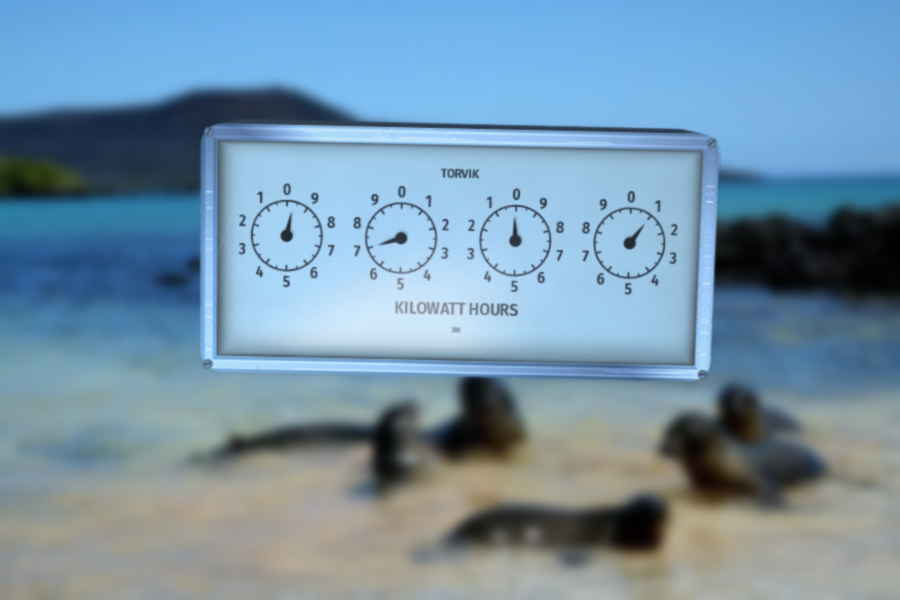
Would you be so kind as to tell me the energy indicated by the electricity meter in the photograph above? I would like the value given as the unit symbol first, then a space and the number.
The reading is kWh 9701
